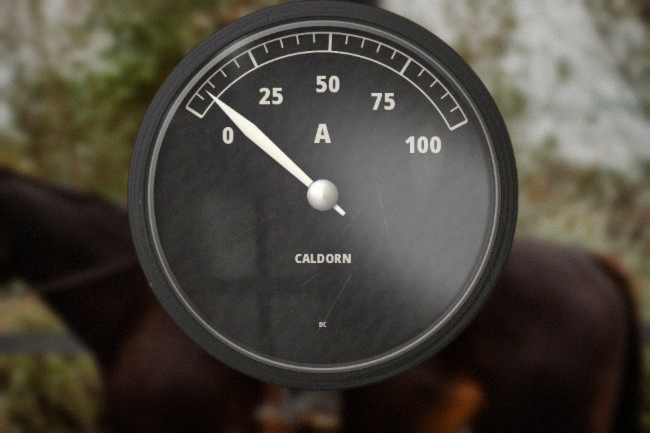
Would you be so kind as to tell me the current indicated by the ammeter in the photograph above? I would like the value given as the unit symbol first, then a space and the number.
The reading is A 7.5
